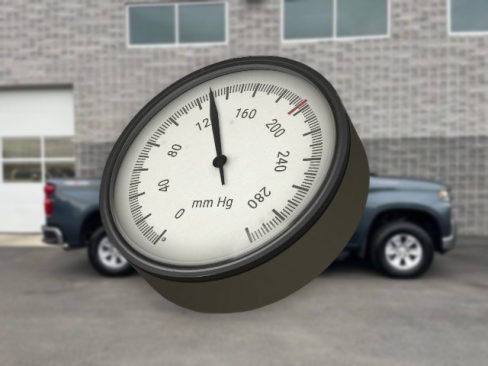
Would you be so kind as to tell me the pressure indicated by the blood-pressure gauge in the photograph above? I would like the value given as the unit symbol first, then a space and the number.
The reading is mmHg 130
